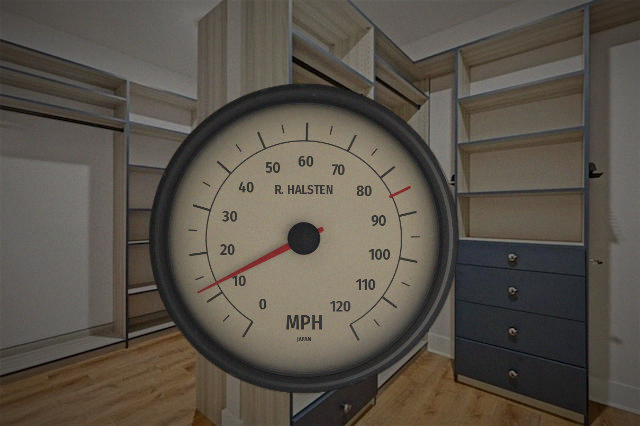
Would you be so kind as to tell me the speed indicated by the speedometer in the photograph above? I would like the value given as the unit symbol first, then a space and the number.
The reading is mph 12.5
